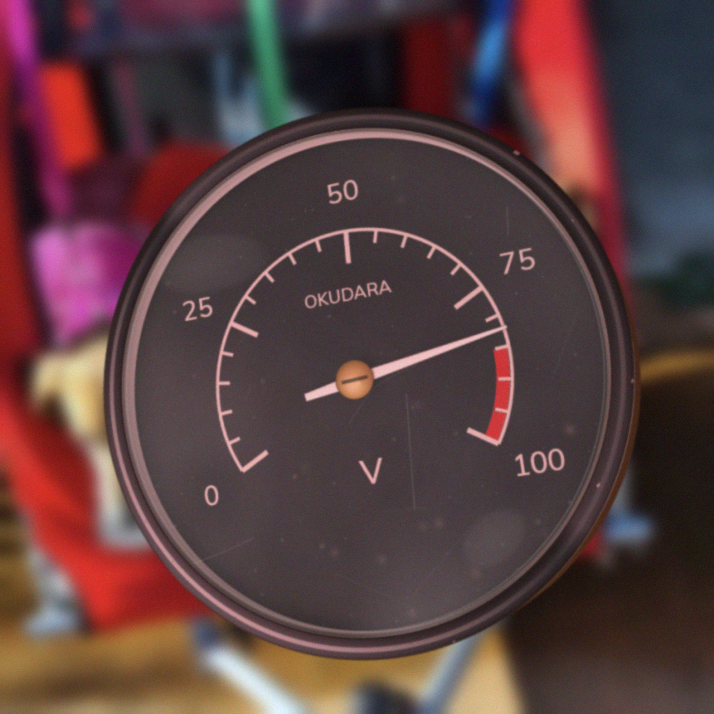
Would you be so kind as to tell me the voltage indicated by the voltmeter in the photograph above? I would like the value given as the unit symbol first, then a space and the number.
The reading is V 82.5
